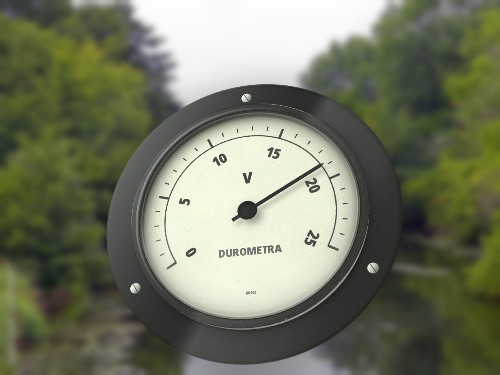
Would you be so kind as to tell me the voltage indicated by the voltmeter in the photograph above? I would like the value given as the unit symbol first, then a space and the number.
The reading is V 19
